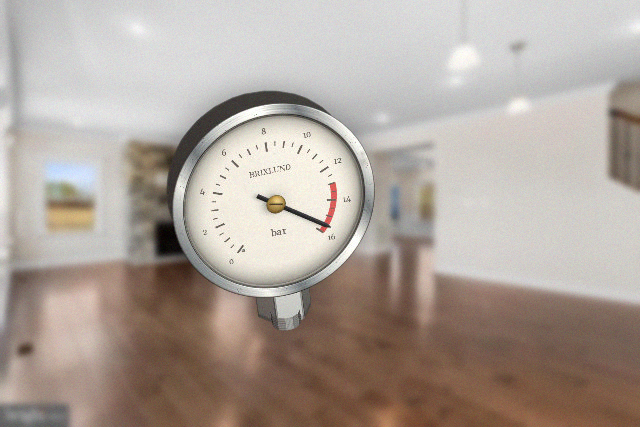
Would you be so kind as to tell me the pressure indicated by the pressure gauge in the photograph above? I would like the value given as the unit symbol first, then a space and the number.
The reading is bar 15.5
